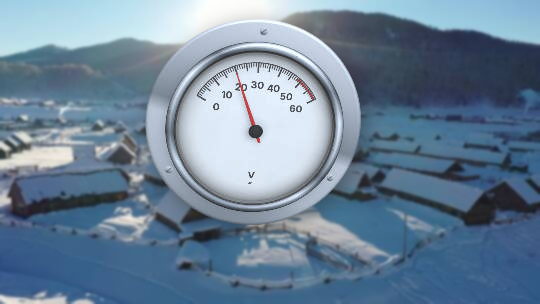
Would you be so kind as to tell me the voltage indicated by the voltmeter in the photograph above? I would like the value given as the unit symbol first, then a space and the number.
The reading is V 20
